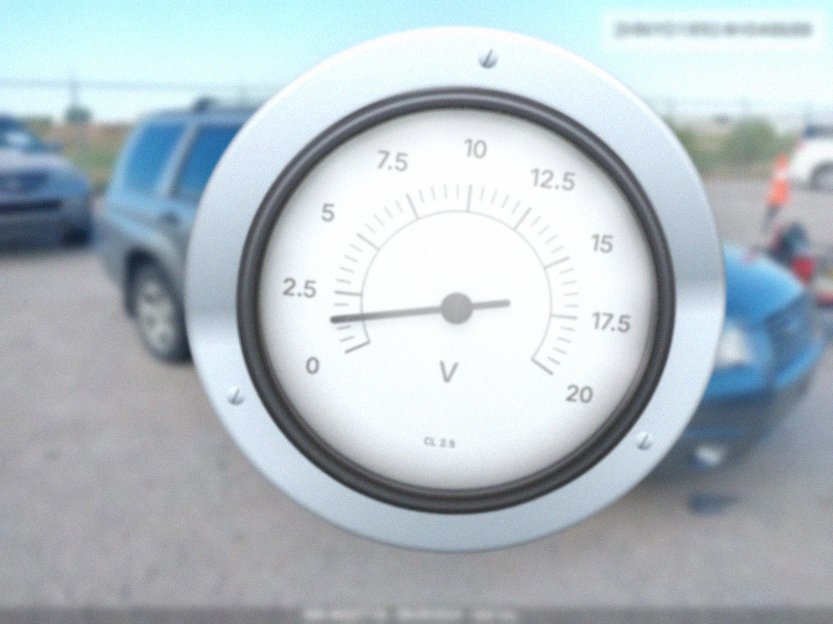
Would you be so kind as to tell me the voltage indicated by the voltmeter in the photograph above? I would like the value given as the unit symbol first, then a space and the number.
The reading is V 1.5
